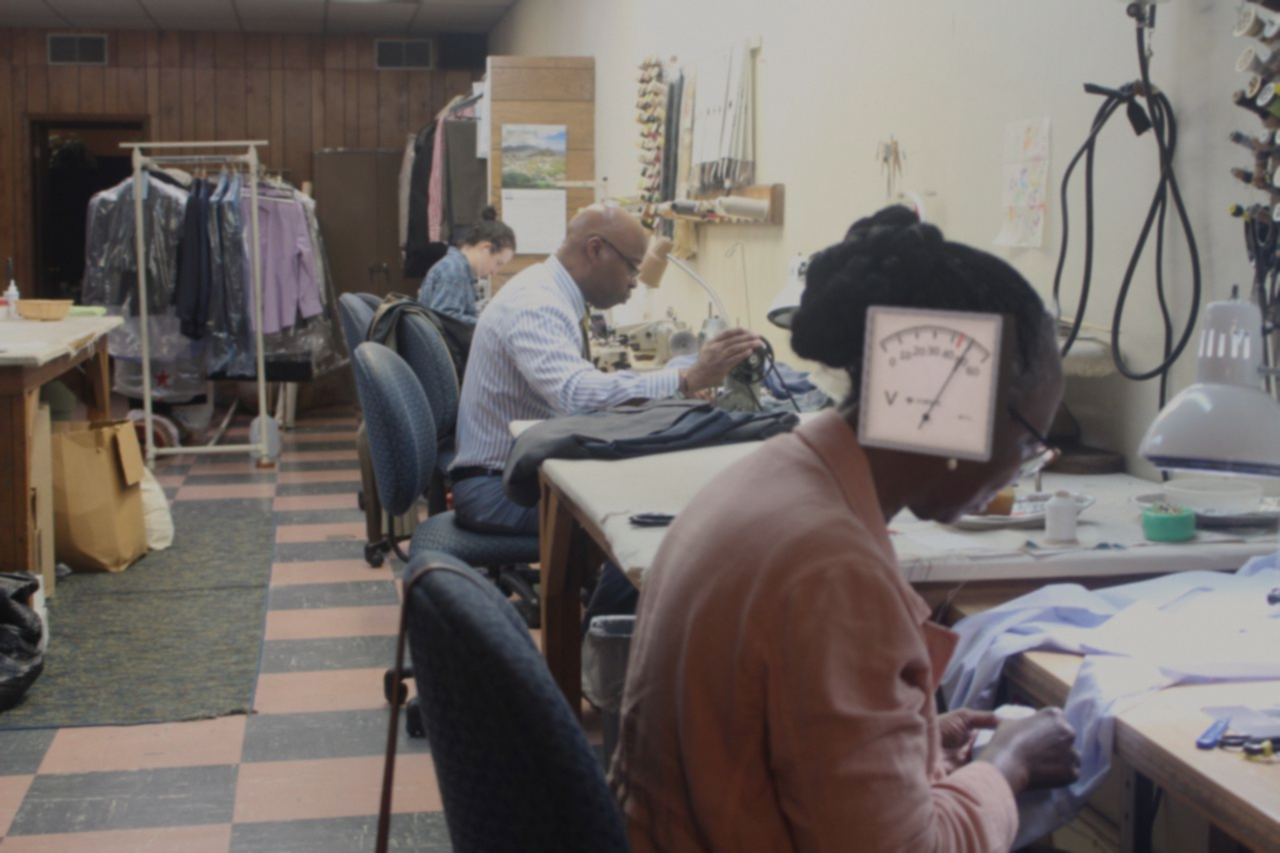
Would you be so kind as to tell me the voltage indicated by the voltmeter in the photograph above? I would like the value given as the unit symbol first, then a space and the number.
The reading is V 50
